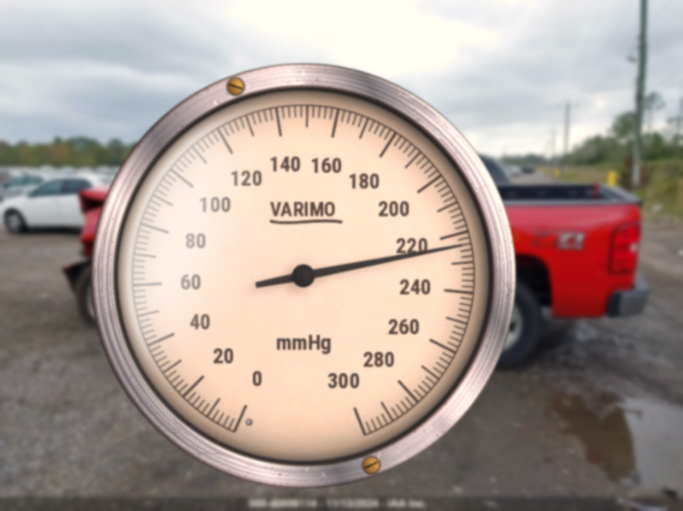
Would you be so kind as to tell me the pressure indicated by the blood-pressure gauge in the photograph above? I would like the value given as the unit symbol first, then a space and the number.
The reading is mmHg 224
